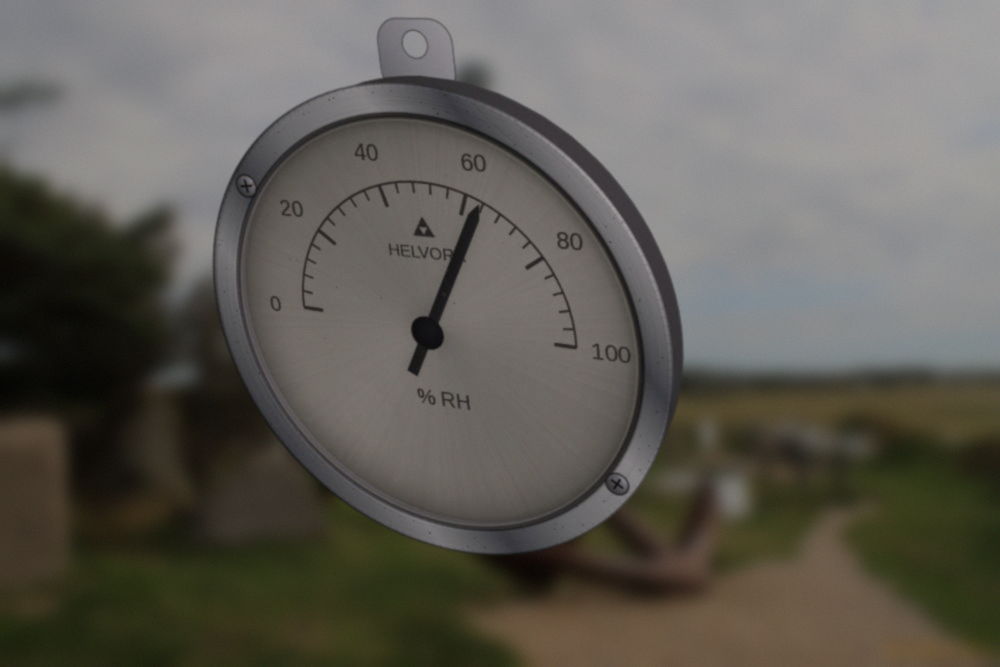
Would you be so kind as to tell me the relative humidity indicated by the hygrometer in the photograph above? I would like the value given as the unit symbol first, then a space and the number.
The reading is % 64
